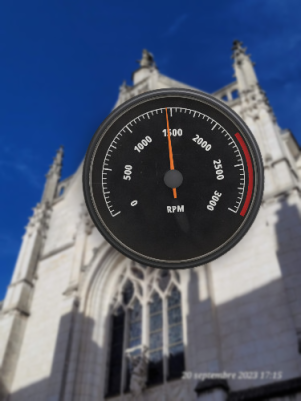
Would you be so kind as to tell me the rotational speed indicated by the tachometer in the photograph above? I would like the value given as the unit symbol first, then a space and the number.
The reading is rpm 1450
